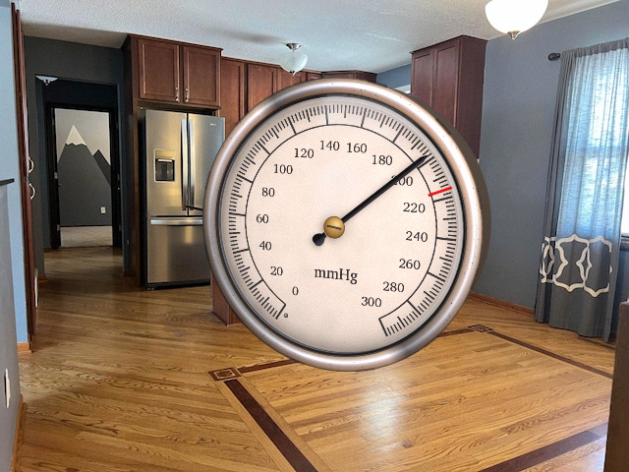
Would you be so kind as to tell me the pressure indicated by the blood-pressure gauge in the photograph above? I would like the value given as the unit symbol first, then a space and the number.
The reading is mmHg 198
